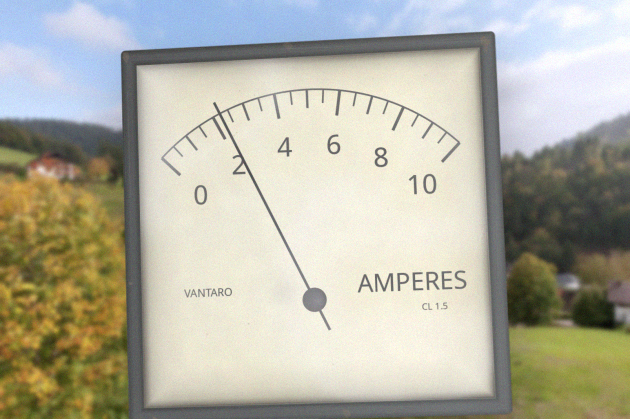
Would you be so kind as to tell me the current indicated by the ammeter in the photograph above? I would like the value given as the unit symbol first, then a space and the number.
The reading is A 2.25
